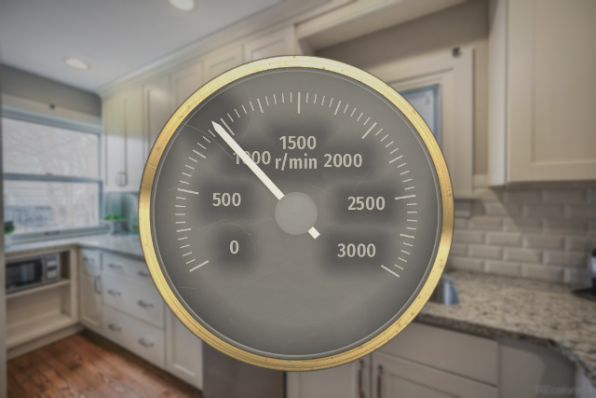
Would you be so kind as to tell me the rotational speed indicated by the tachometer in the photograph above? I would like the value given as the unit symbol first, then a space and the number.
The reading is rpm 950
